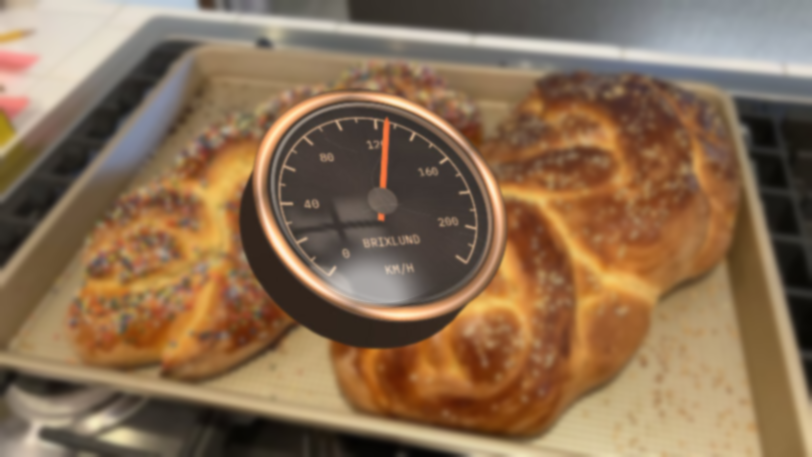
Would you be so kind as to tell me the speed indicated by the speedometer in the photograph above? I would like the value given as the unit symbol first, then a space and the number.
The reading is km/h 125
